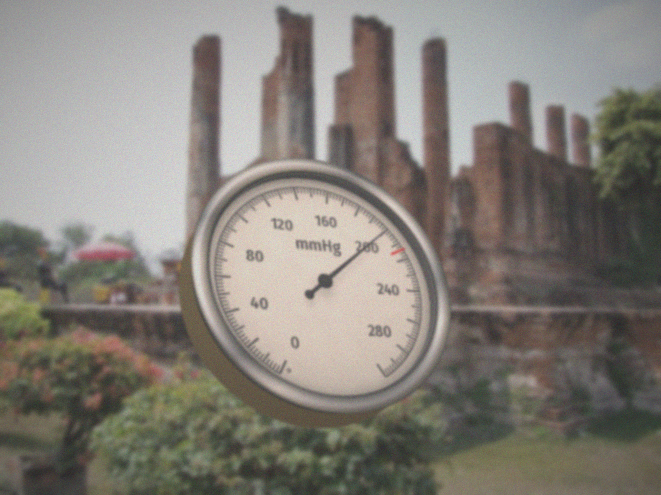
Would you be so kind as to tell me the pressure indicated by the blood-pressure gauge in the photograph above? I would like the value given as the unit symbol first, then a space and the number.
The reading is mmHg 200
